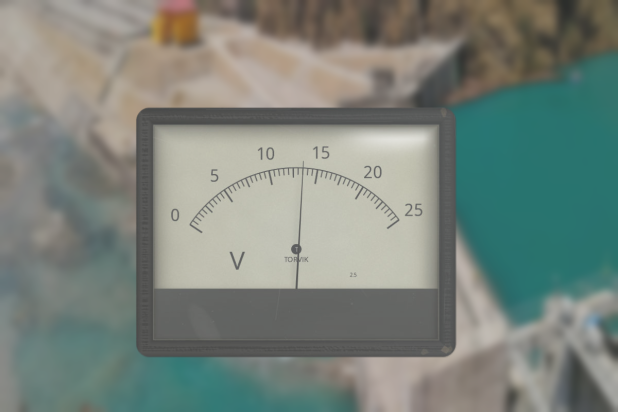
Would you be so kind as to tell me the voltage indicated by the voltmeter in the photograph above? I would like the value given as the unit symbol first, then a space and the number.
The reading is V 13.5
